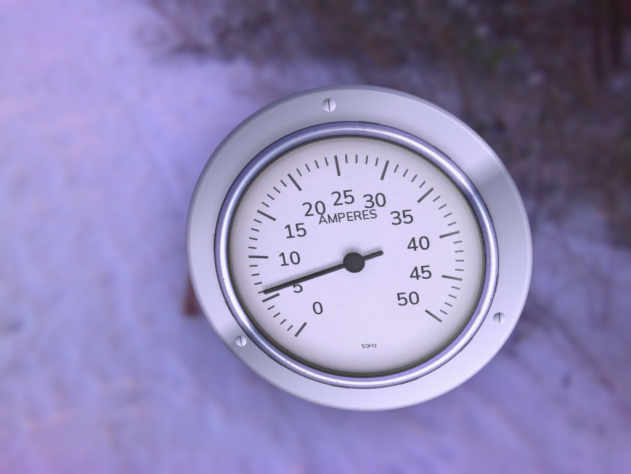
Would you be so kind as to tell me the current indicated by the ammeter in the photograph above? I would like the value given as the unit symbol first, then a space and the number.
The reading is A 6
